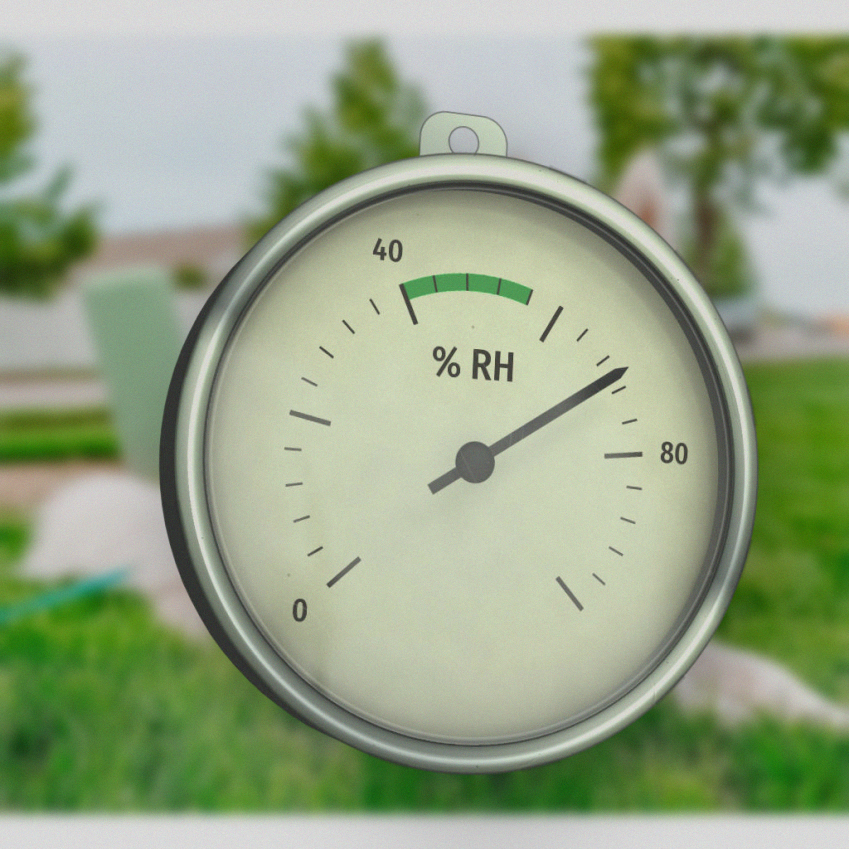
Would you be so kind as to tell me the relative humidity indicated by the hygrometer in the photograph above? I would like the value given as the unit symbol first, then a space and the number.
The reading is % 70
